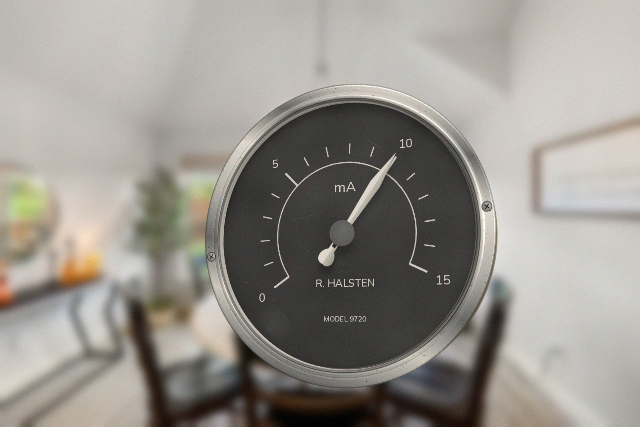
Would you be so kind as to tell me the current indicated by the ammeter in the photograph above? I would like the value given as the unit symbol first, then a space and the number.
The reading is mA 10
